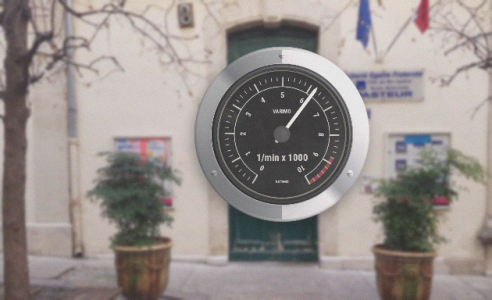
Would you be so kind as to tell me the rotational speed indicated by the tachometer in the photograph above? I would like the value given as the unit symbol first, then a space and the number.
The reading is rpm 6200
